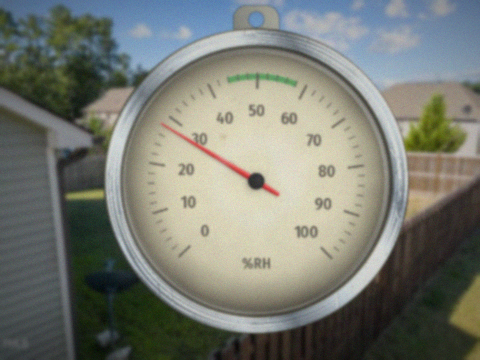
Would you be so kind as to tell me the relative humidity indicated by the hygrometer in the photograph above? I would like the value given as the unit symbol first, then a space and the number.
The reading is % 28
